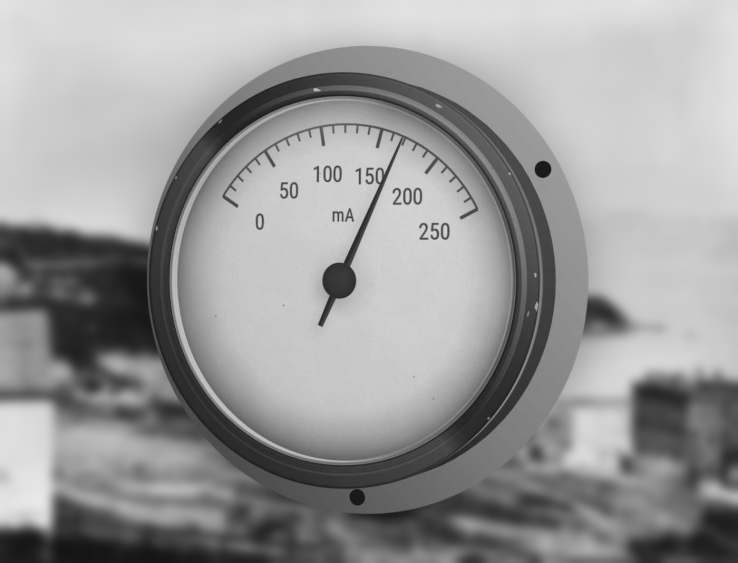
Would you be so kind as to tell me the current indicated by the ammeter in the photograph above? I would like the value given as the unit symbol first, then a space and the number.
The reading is mA 170
